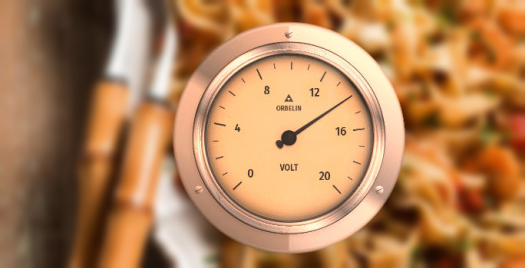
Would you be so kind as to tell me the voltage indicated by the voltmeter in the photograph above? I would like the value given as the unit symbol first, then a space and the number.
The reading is V 14
